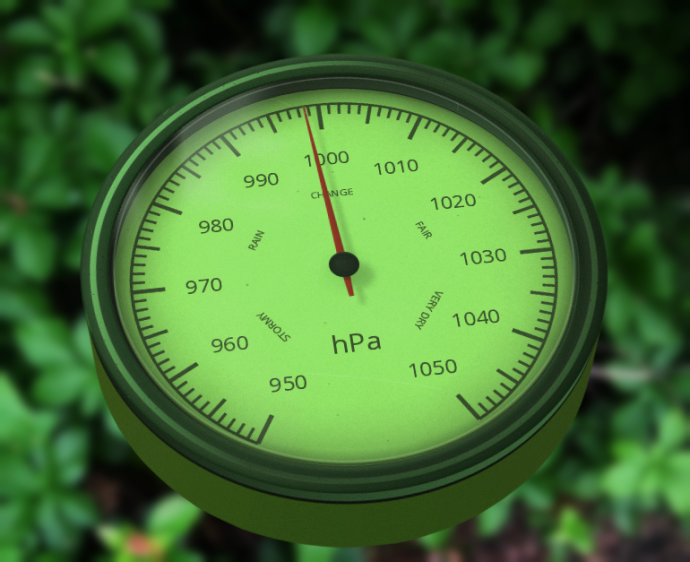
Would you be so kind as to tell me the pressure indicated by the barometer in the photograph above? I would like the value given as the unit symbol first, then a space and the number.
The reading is hPa 998.5
